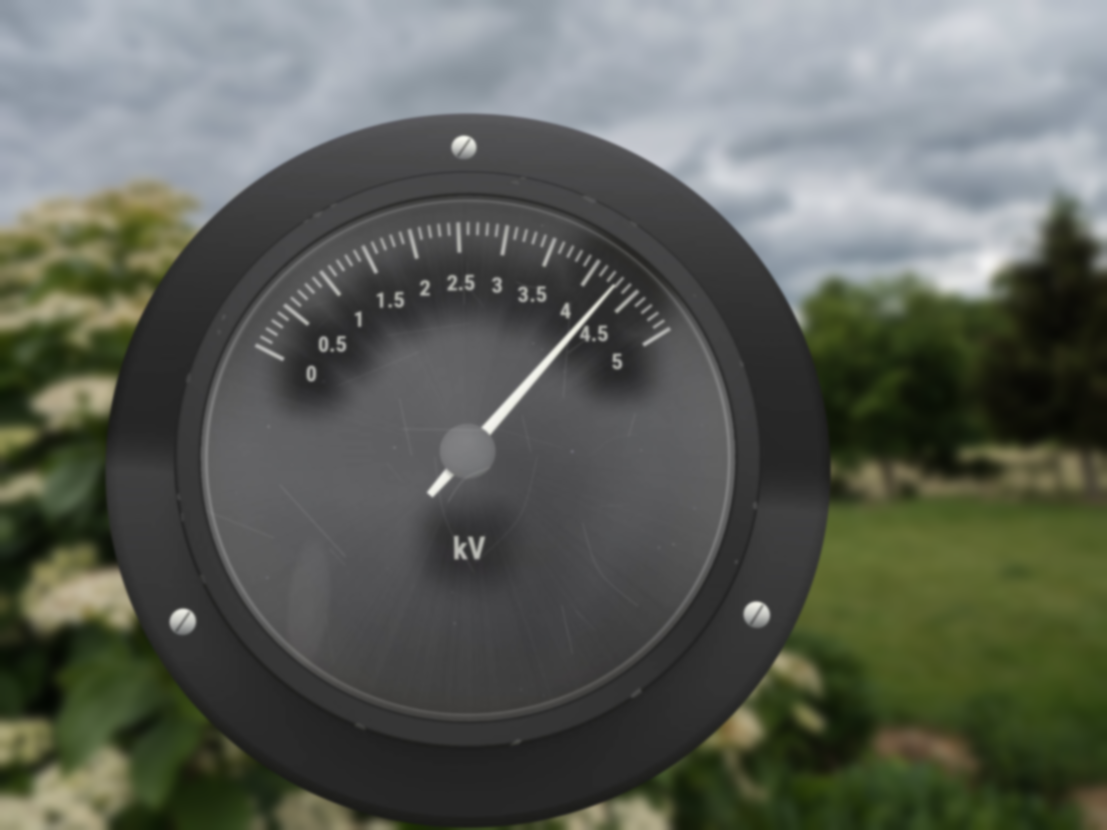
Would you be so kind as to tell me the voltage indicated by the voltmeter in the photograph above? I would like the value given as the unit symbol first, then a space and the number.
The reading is kV 4.3
